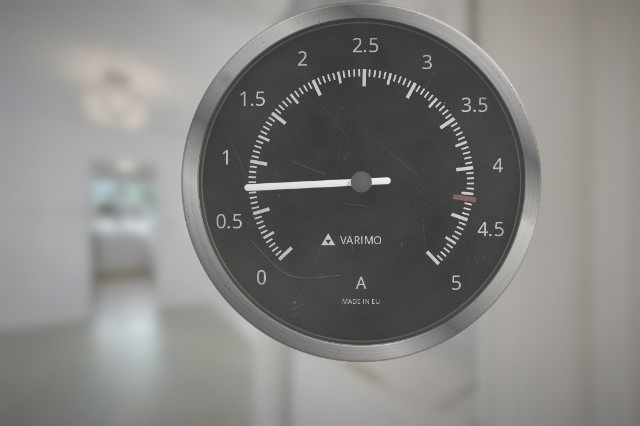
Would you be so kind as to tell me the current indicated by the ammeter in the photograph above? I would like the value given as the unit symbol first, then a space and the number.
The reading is A 0.75
